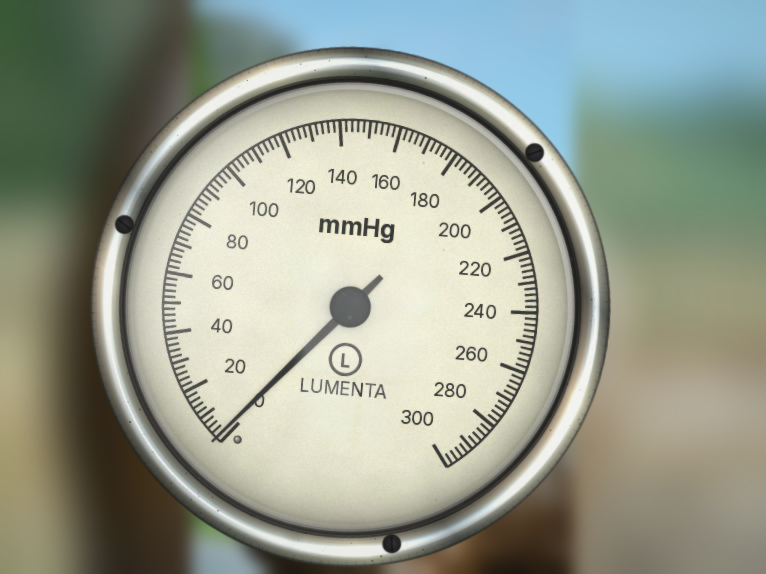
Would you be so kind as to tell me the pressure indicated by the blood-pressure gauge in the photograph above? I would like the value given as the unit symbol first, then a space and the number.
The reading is mmHg 2
